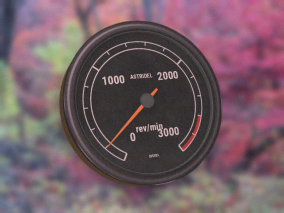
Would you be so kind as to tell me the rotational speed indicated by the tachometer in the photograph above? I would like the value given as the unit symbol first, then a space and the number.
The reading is rpm 200
